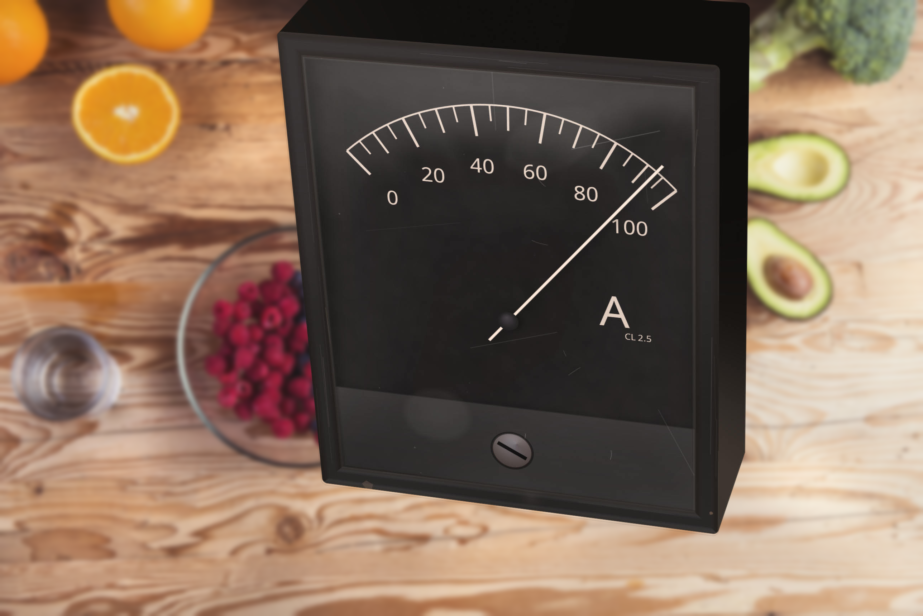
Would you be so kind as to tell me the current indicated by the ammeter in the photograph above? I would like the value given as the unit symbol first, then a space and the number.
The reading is A 92.5
